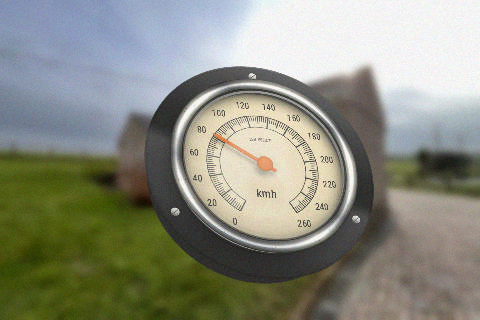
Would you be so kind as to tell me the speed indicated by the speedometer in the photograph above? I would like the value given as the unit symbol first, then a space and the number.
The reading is km/h 80
